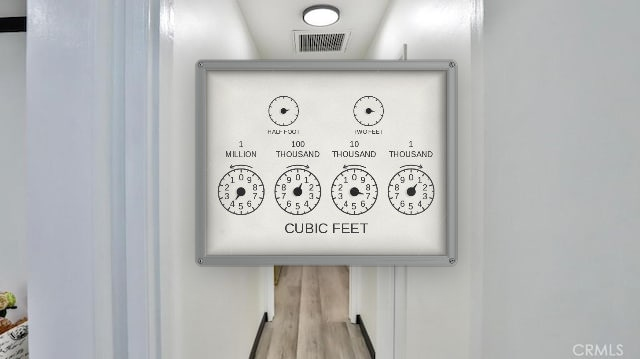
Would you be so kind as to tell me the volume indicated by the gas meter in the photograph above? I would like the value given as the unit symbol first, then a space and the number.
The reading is ft³ 407100
